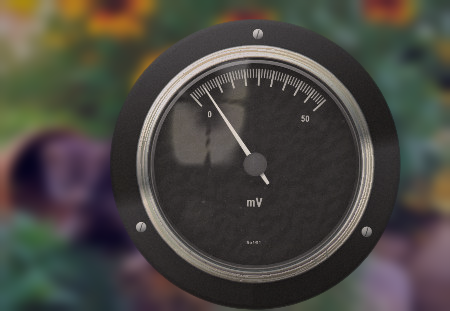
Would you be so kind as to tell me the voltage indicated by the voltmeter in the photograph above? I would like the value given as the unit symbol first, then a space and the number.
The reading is mV 5
